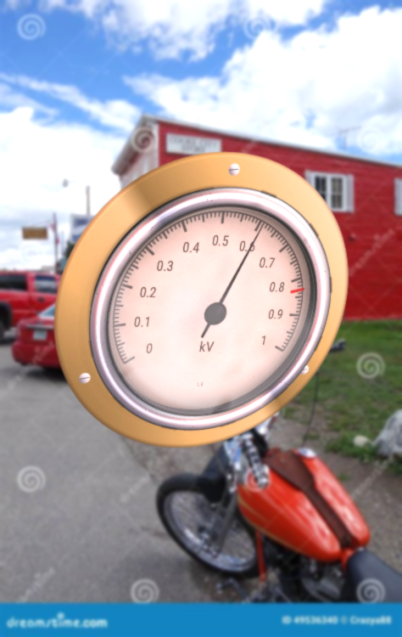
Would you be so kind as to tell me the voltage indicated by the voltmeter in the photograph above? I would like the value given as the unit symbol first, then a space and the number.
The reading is kV 0.6
